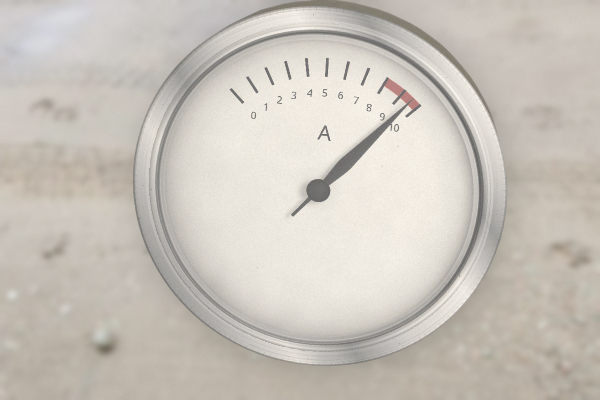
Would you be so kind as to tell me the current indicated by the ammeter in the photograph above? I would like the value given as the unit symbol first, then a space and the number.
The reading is A 9.5
